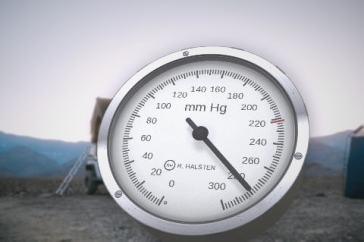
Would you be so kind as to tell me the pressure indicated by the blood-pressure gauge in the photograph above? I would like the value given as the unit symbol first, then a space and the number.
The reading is mmHg 280
